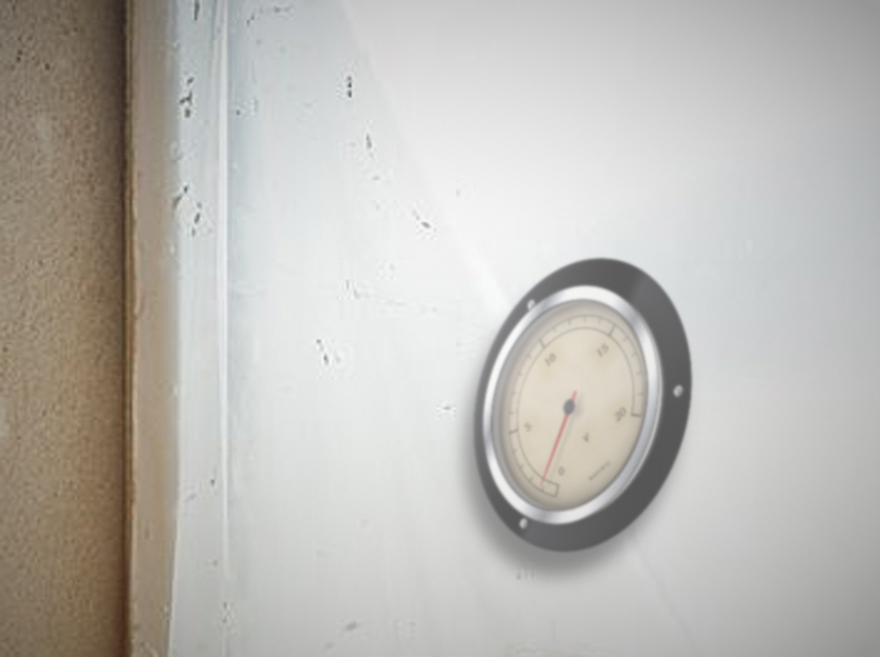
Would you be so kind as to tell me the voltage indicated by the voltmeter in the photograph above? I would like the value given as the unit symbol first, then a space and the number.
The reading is V 1
